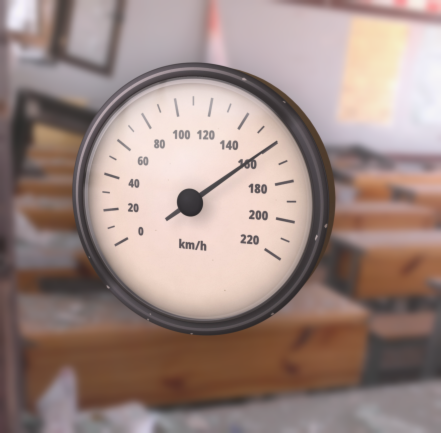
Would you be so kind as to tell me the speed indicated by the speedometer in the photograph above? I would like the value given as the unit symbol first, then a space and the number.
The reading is km/h 160
